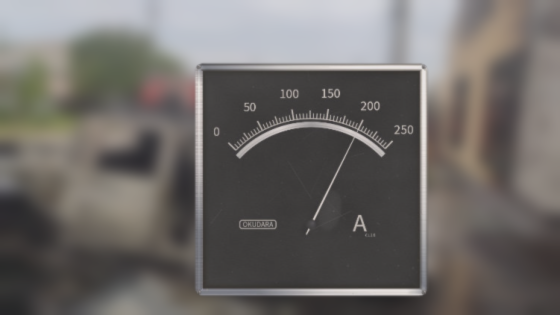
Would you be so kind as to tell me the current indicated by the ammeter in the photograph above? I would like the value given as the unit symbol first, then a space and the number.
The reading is A 200
